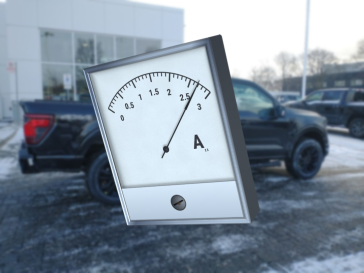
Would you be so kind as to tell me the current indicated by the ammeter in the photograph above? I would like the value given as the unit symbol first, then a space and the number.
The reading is A 2.7
